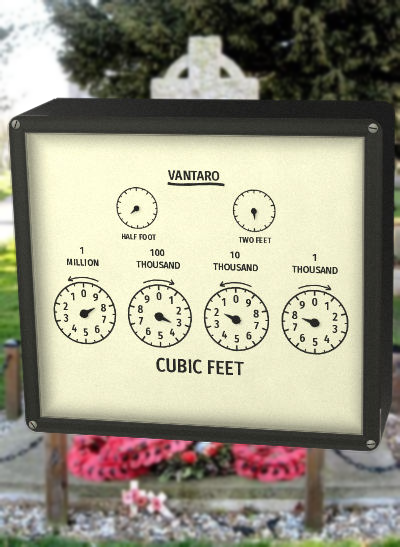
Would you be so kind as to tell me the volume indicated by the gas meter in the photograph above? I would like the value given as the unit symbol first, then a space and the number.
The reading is ft³ 831800
